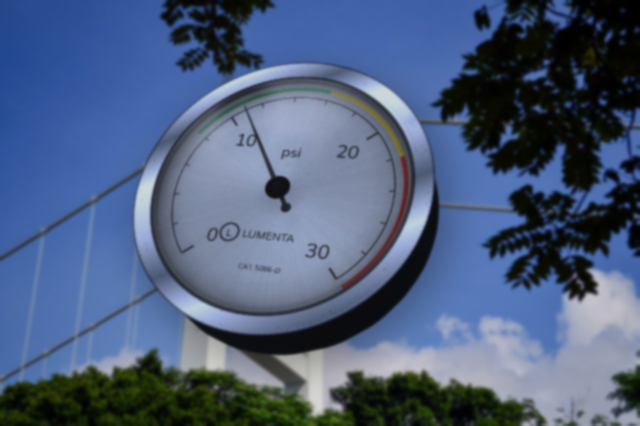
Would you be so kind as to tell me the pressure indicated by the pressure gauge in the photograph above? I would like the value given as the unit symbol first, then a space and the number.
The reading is psi 11
